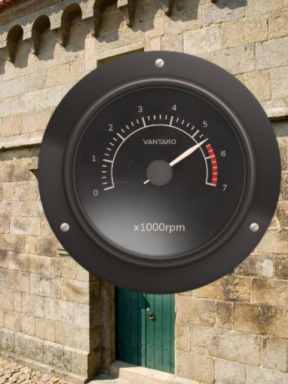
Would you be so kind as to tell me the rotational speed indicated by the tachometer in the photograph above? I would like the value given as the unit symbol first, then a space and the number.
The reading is rpm 5400
